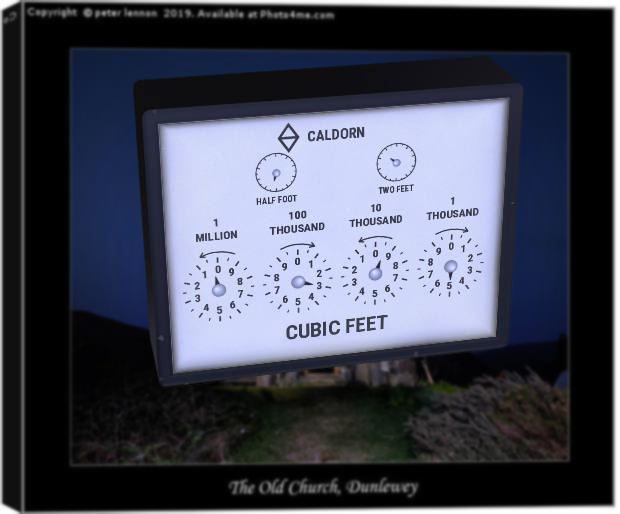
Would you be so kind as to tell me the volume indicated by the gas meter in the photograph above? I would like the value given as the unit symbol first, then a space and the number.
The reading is ft³ 29500
